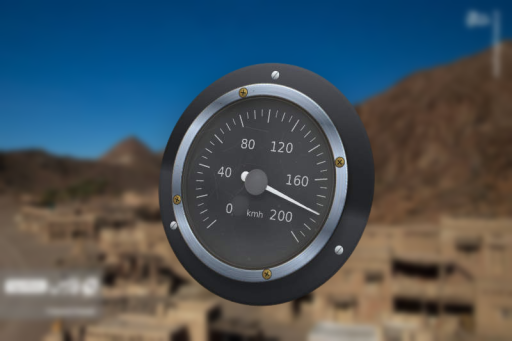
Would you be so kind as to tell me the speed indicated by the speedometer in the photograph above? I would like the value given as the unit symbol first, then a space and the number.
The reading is km/h 180
